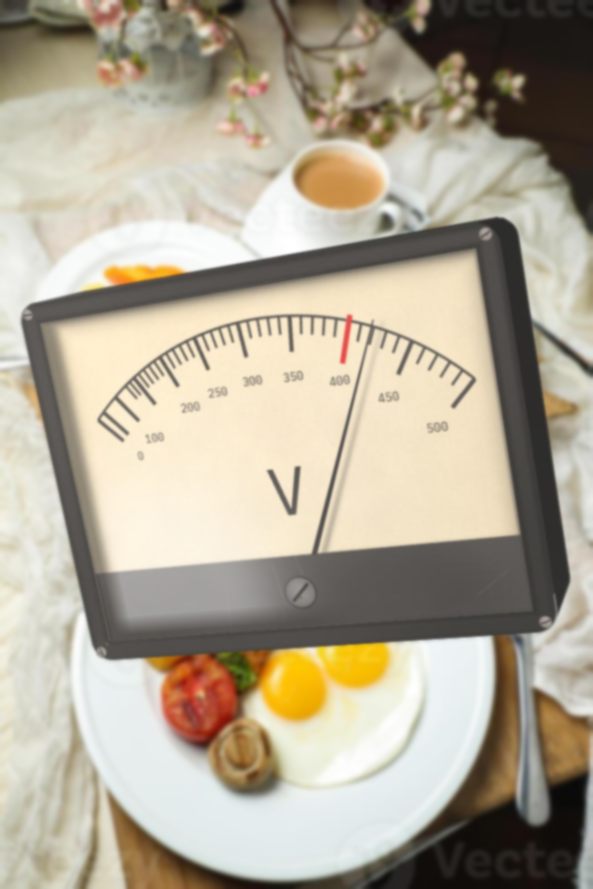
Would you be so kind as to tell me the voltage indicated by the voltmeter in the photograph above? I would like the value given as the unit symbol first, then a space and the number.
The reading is V 420
